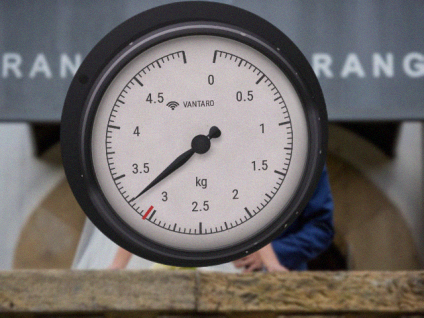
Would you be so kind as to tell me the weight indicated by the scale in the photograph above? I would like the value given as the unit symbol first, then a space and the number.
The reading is kg 3.25
